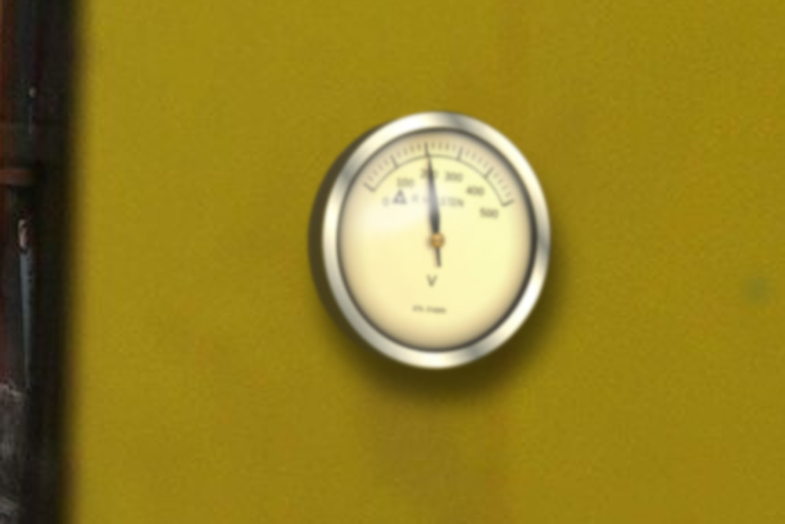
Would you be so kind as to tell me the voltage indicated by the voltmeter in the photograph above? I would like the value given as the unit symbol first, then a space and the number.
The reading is V 200
